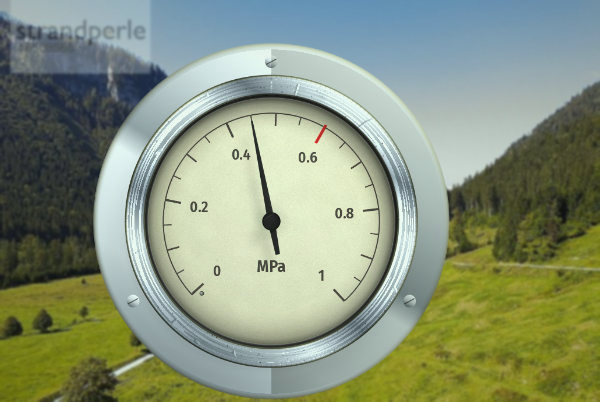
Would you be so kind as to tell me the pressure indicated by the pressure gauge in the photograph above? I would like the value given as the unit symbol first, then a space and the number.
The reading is MPa 0.45
